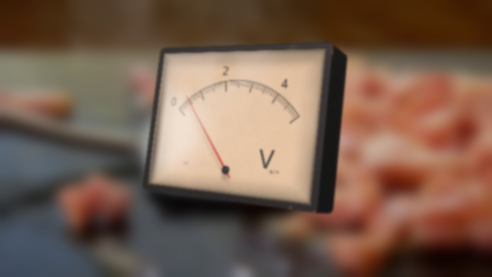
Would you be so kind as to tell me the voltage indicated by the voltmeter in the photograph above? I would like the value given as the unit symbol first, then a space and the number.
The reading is V 0.5
